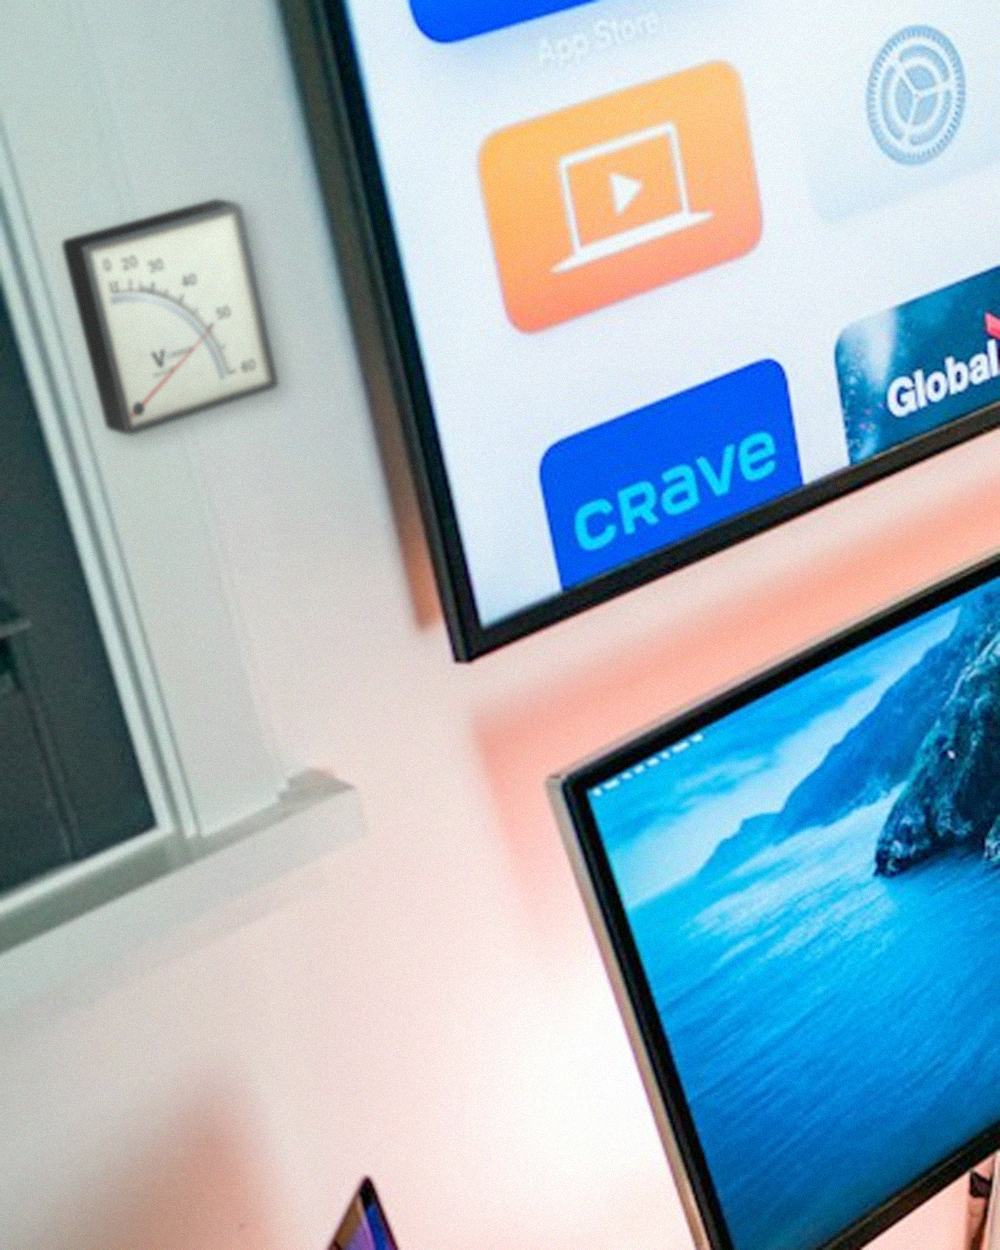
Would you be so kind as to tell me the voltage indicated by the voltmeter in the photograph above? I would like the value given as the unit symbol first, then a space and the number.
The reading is V 50
